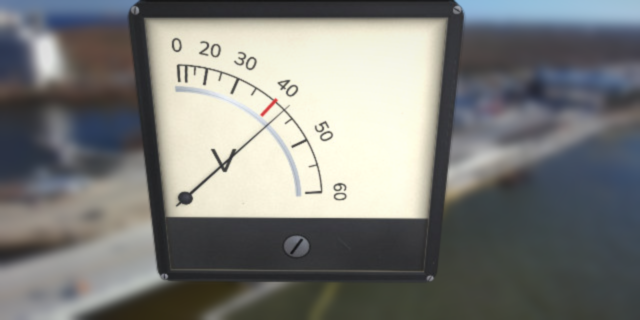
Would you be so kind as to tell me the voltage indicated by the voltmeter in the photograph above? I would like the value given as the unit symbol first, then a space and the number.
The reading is V 42.5
